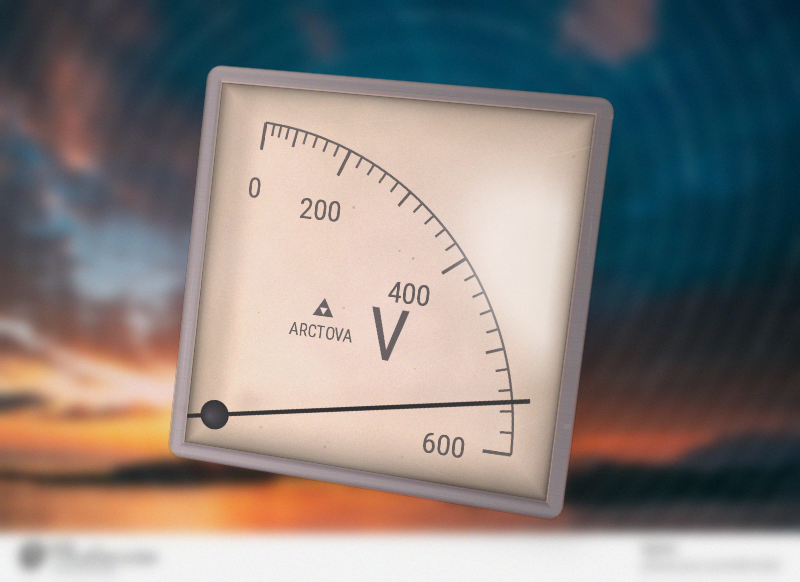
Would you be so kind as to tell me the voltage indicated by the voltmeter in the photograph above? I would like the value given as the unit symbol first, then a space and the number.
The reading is V 550
